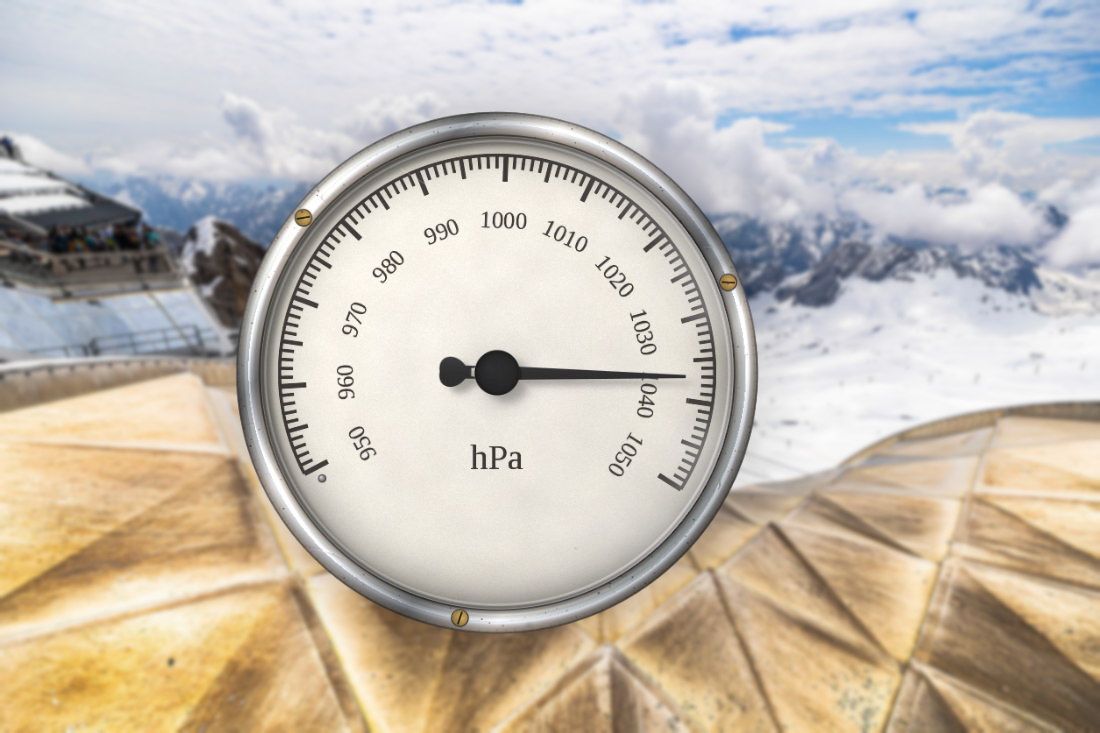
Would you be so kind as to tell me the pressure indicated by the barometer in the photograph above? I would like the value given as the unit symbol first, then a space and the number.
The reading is hPa 1037
